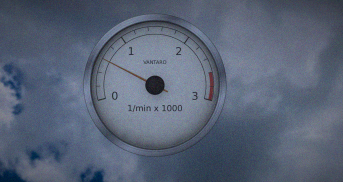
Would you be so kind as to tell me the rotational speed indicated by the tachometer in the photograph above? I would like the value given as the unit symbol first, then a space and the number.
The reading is rpm 600
